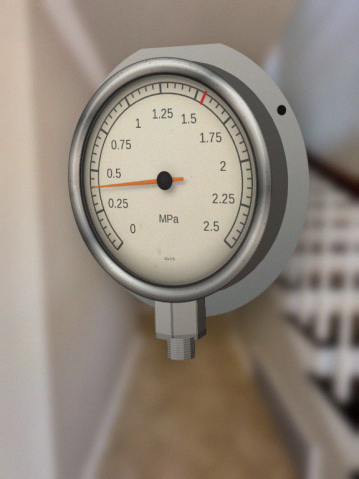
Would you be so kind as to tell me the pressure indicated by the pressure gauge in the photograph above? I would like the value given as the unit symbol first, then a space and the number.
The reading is MPa 0.4
